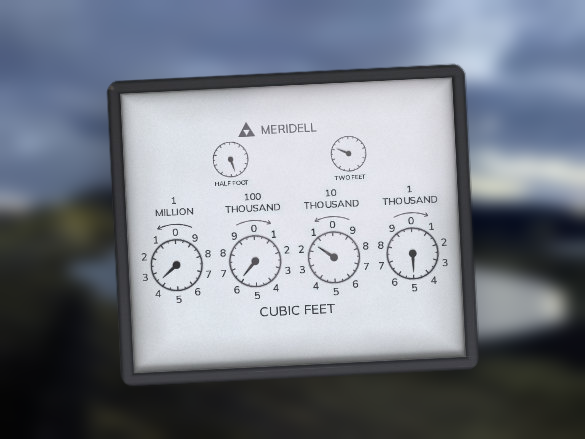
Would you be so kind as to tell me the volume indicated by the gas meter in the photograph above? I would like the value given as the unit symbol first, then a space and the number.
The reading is ft³ 361500
